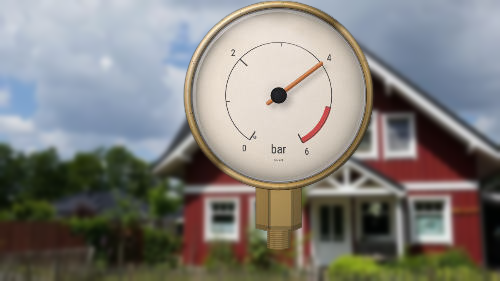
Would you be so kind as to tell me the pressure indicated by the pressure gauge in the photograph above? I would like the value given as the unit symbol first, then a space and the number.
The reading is bar 4
